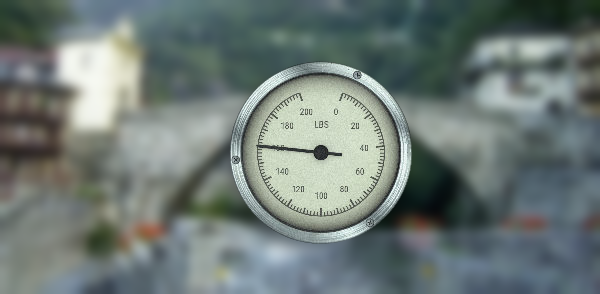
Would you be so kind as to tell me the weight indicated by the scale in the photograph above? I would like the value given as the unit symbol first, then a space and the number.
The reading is lb 160
